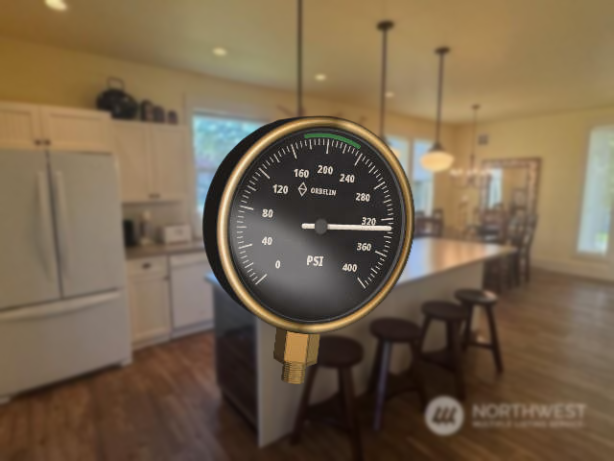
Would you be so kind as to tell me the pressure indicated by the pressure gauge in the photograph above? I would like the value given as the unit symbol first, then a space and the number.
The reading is psi 330
